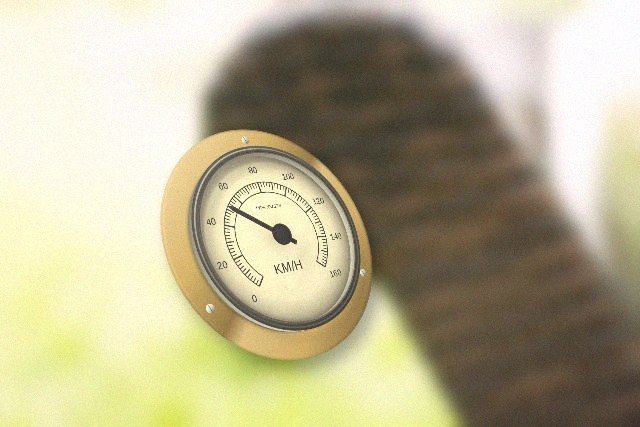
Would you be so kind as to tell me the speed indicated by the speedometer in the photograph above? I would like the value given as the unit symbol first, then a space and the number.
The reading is km/h 50
